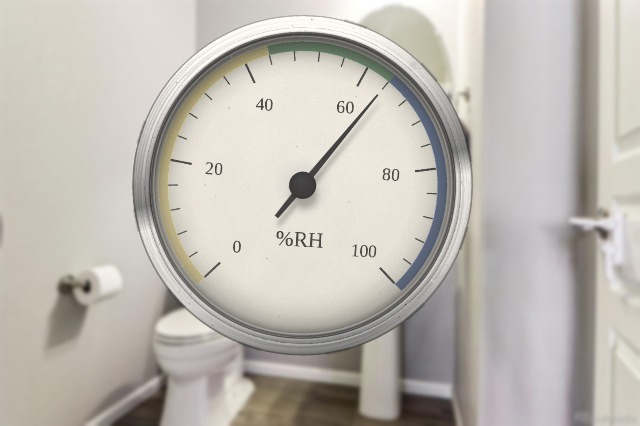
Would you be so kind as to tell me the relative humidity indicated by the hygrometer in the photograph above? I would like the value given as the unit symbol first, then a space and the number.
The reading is % 64
